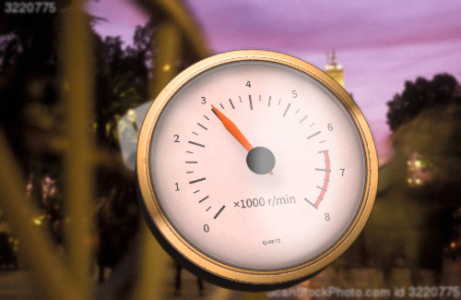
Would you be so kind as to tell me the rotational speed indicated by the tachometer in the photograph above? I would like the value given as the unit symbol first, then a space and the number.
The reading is rpm 3000
